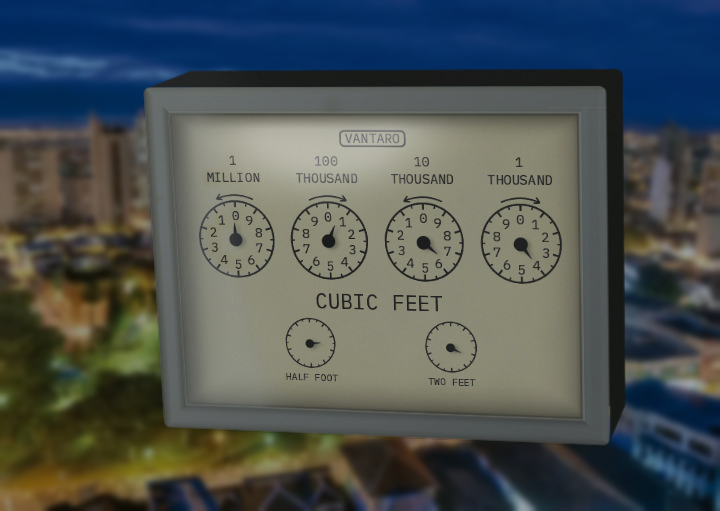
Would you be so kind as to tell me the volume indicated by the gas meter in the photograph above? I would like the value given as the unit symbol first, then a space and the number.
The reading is ft³ 6400
